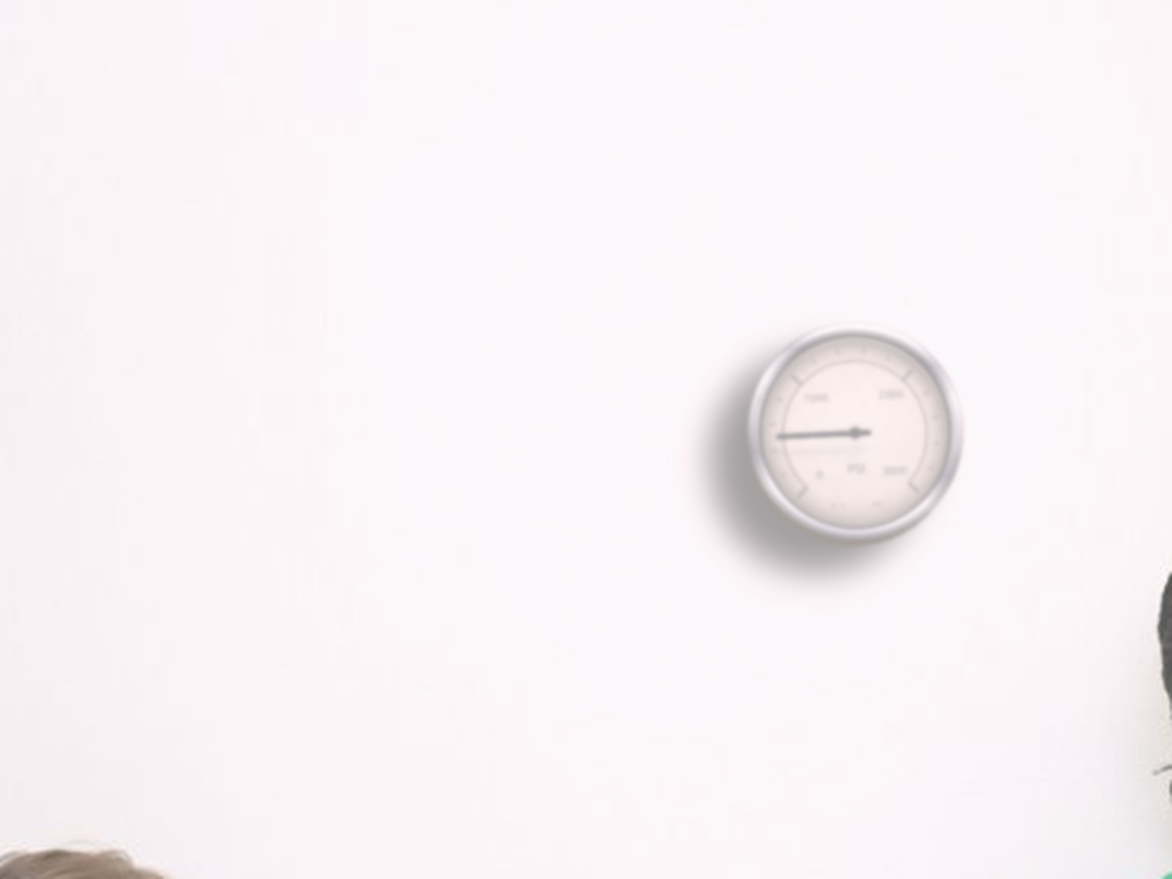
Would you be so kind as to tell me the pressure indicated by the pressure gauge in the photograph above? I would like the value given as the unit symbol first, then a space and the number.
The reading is psi 500
